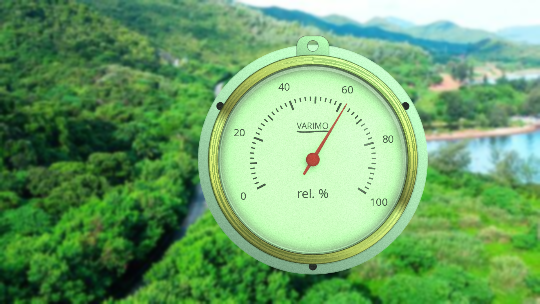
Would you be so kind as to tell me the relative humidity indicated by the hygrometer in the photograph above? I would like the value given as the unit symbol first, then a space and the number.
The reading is % 62
